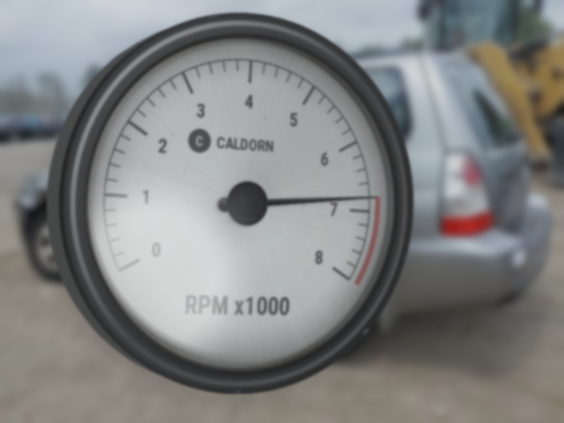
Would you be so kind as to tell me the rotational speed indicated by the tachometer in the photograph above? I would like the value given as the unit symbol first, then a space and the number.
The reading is rpm 6800
